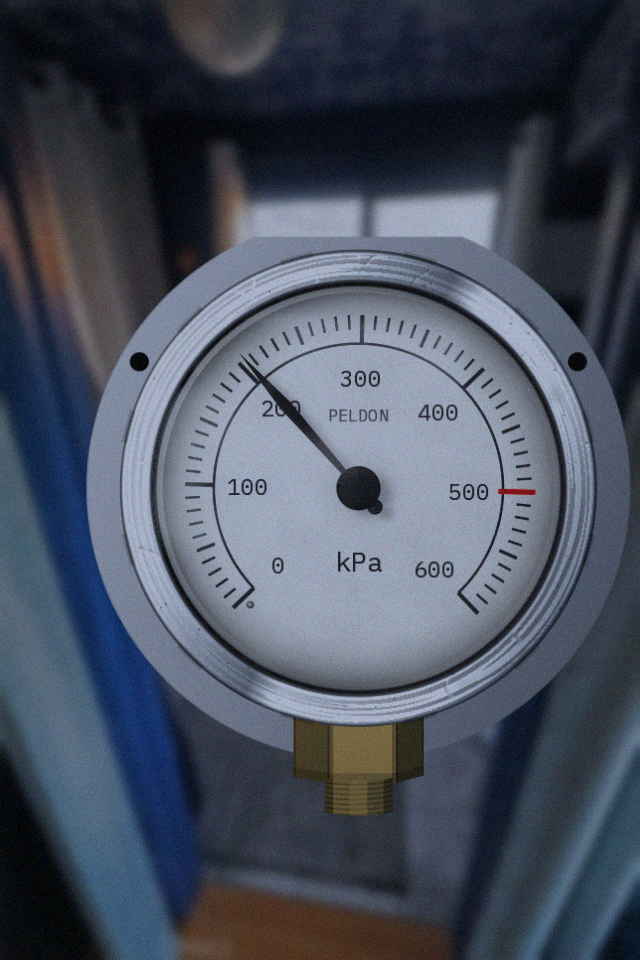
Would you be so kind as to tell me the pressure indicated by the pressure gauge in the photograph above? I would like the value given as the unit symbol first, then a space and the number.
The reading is kPa 205
